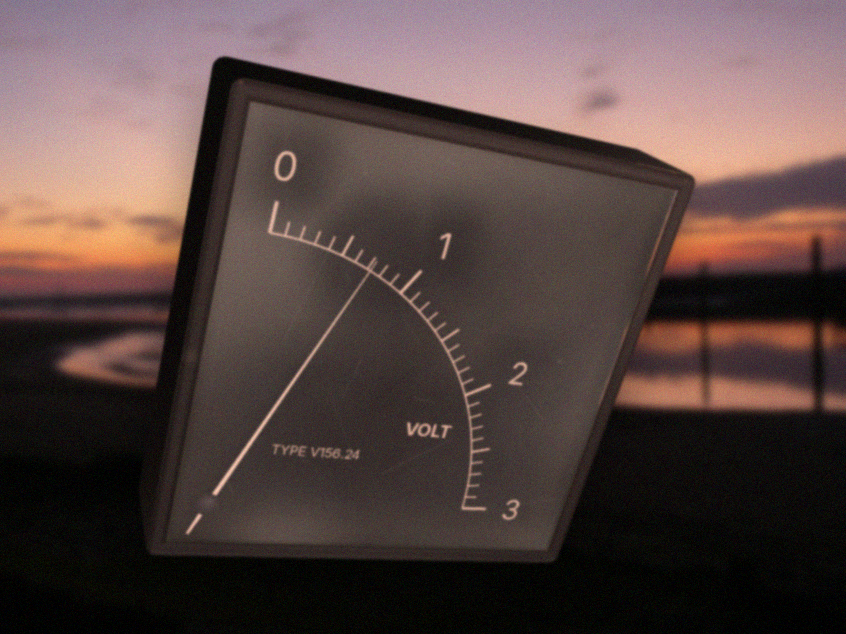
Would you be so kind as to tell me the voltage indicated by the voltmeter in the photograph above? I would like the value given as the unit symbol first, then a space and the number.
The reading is V 0.7
